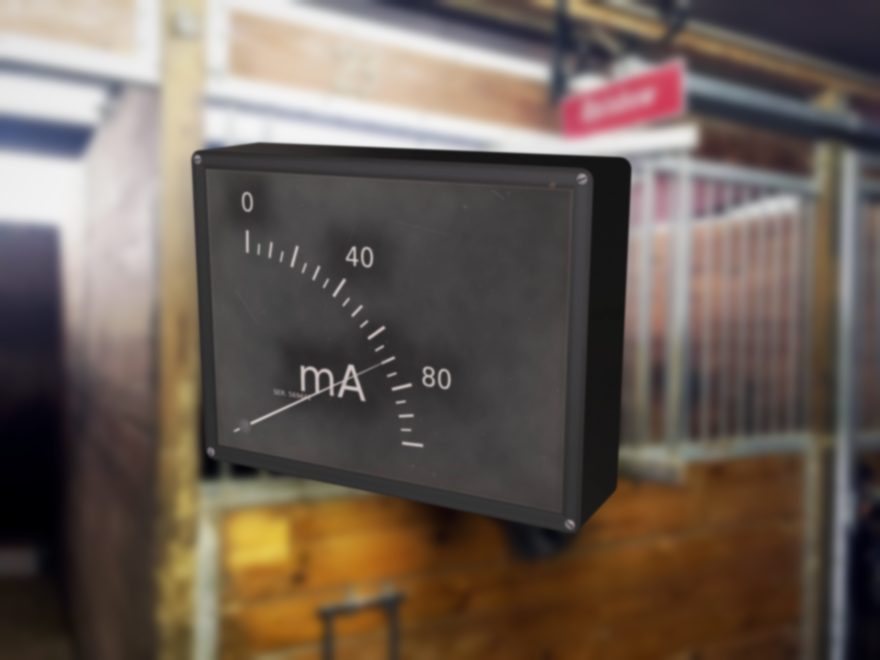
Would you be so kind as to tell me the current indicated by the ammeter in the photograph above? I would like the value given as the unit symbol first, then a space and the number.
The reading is mA 70
